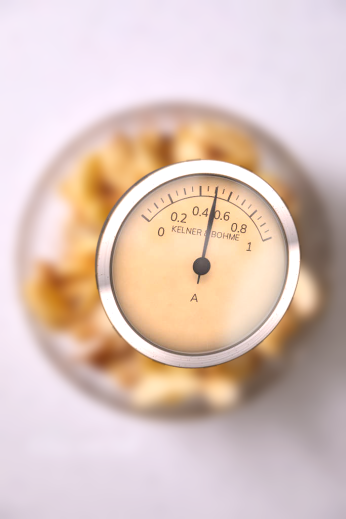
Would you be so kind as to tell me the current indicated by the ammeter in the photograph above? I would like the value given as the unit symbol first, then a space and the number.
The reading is A 0.5
